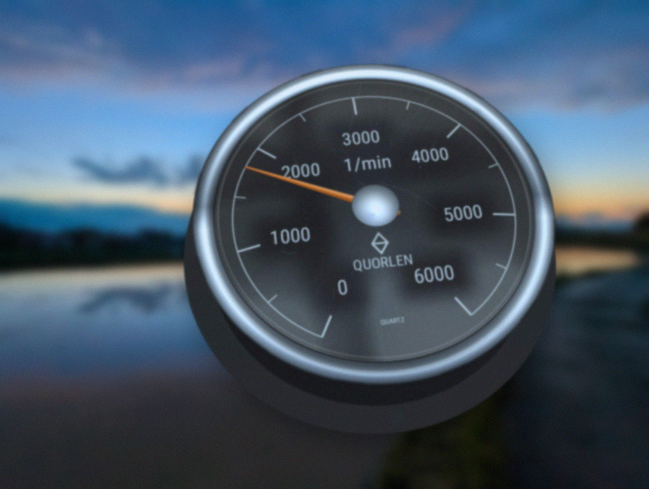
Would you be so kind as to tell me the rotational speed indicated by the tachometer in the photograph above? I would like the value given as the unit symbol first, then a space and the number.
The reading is rpm 1750
